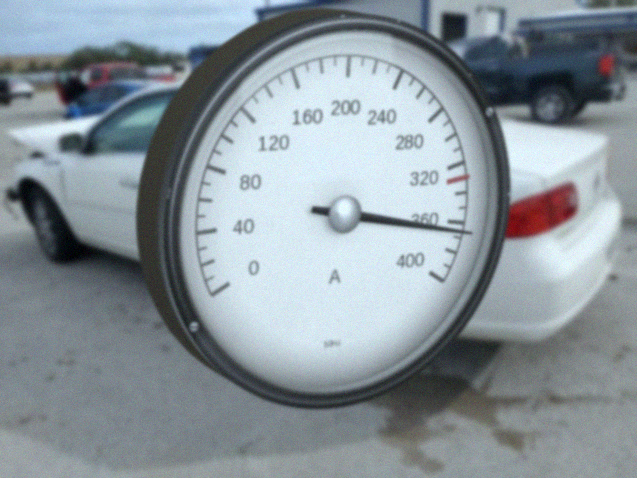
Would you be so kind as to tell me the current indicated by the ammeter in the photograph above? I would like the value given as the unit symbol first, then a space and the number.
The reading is A 365
